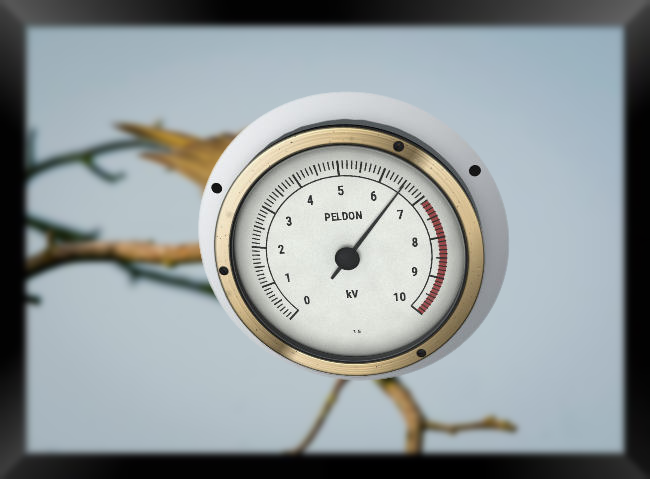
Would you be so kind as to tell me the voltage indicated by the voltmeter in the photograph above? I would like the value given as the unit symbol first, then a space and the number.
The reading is kV 6.5
